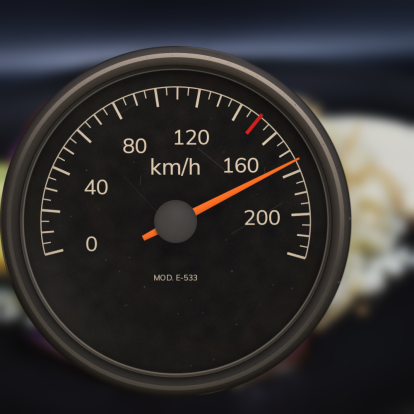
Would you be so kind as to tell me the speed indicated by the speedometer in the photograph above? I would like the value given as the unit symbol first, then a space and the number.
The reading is km/h 175
